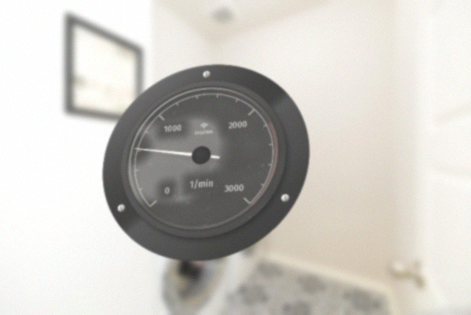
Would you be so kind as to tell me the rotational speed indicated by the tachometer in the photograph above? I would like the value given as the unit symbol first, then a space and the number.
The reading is rpm 600
